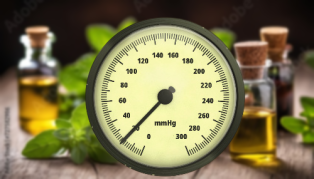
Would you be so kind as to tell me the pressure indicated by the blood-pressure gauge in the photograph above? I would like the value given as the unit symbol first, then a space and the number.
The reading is mmHg 20
